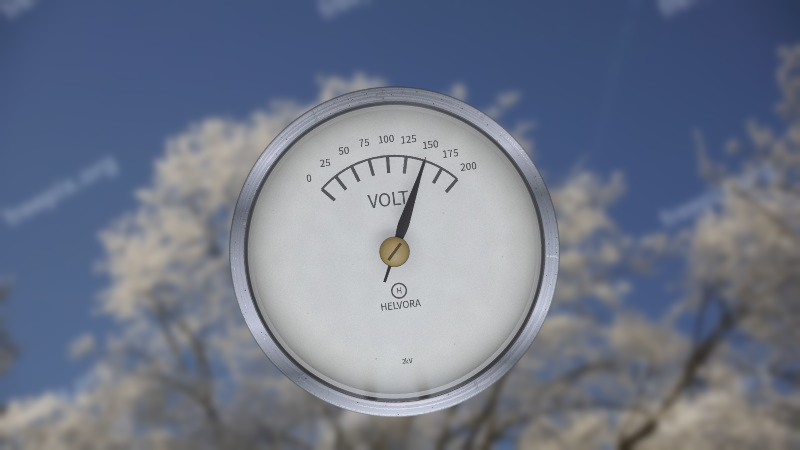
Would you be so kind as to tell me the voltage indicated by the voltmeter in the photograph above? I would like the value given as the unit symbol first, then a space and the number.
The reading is V 150
